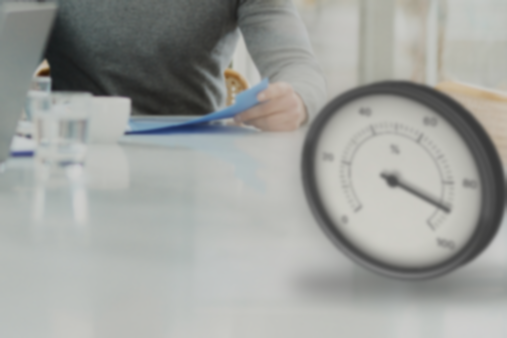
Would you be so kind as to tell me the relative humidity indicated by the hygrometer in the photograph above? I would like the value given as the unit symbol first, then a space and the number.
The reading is % 90
